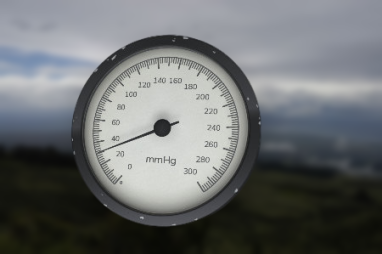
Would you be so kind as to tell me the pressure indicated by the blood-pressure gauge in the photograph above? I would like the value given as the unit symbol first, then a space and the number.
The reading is mmHg 30
